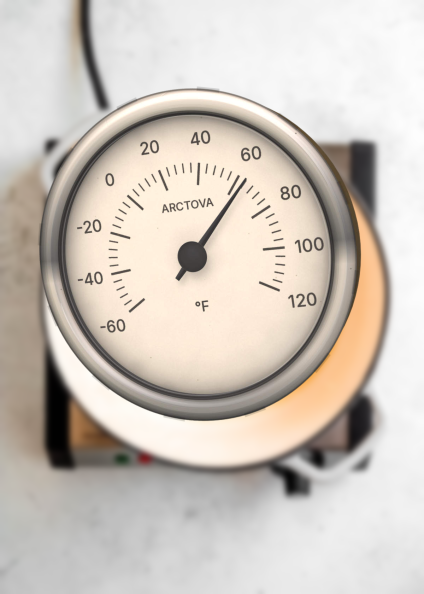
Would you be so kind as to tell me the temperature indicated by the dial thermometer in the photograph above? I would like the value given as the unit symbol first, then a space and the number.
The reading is °F 64
